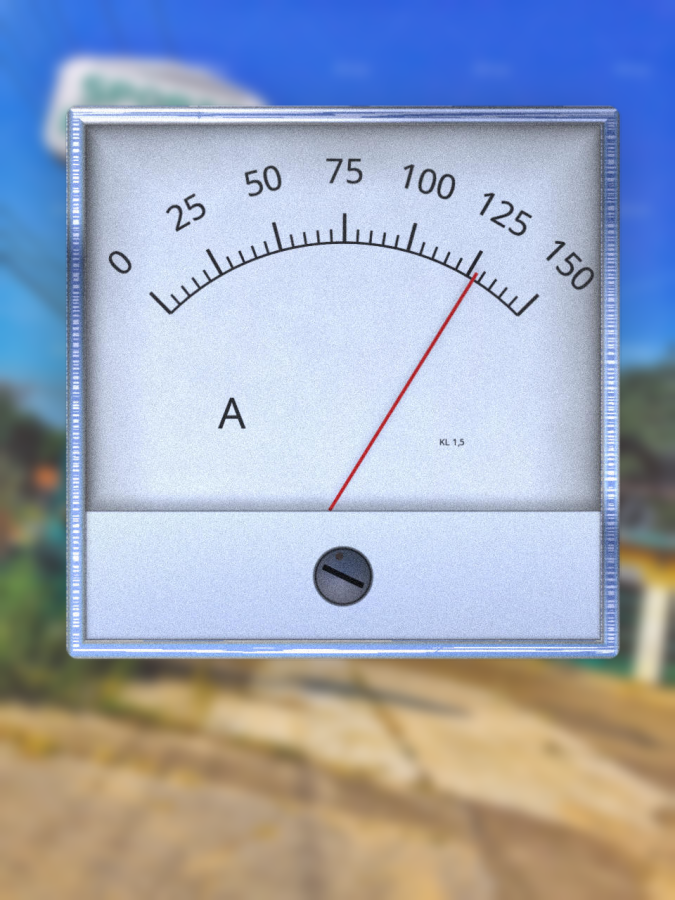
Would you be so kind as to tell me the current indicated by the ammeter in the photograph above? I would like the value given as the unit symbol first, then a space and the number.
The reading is A 127.5
